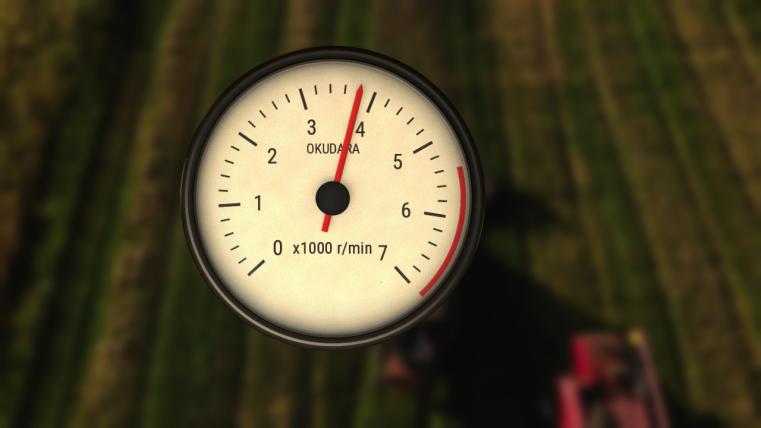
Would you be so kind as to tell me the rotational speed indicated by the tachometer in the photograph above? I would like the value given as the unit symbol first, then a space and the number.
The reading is rpm 3800
